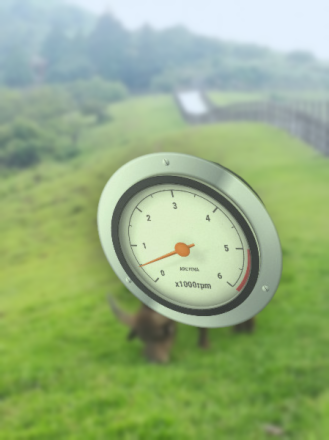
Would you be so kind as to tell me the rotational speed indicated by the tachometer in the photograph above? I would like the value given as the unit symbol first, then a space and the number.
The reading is rpm 500
